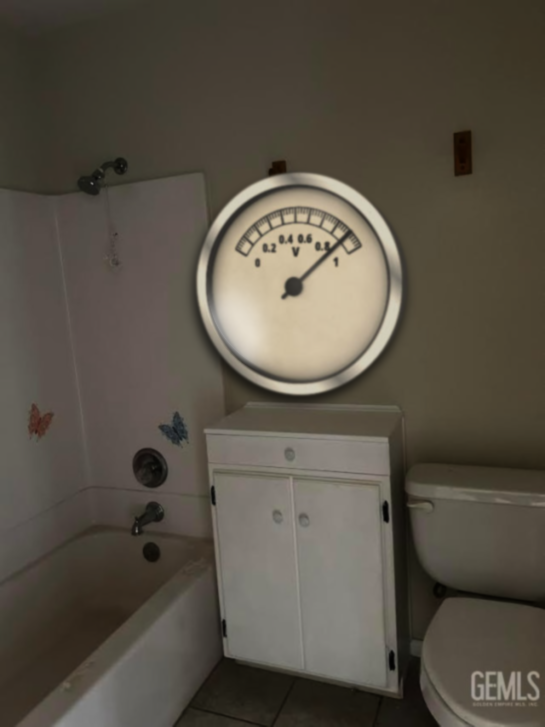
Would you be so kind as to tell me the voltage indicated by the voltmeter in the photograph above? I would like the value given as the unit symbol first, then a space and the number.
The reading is V 0.9
